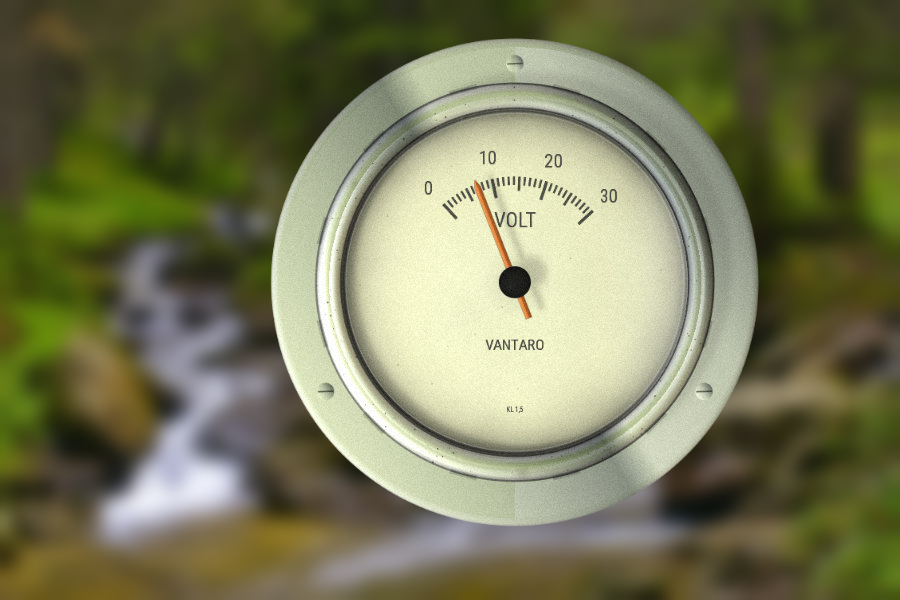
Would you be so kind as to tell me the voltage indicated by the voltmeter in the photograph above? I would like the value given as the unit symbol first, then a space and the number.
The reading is V 7
